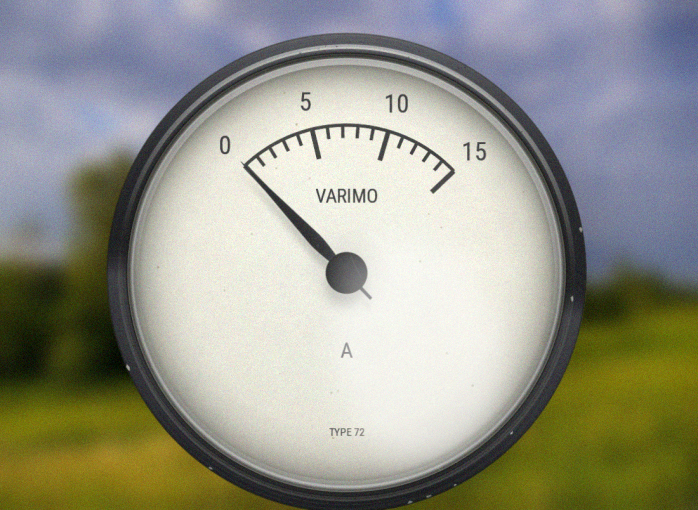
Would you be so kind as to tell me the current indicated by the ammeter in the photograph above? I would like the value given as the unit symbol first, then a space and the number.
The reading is A 0
